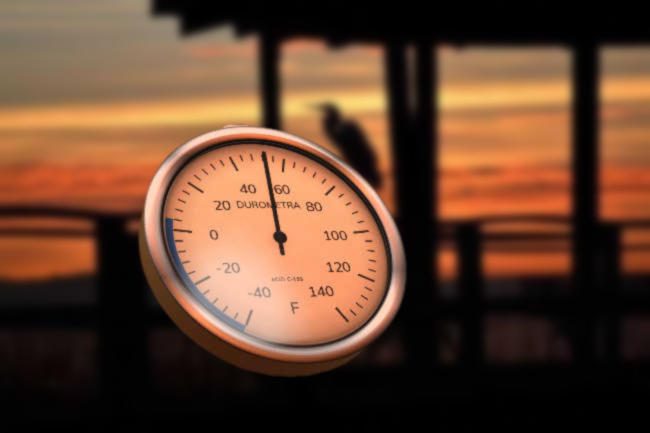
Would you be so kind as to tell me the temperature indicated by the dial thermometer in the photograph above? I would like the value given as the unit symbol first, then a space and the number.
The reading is °F 52
